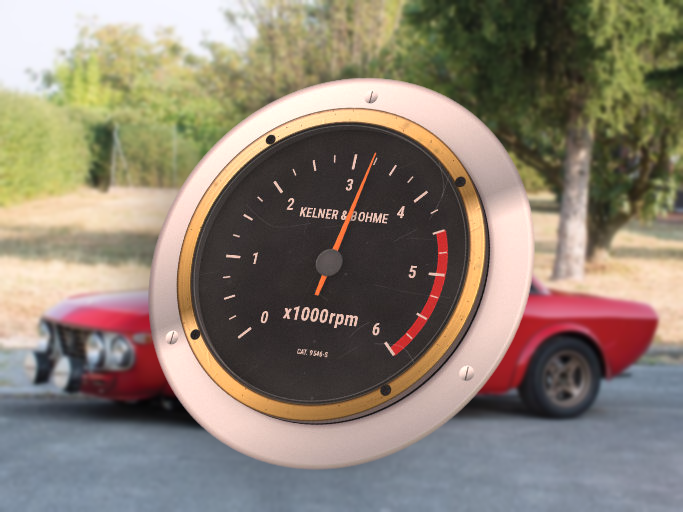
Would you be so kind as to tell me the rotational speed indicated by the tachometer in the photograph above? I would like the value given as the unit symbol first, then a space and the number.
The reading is rpm 3250
